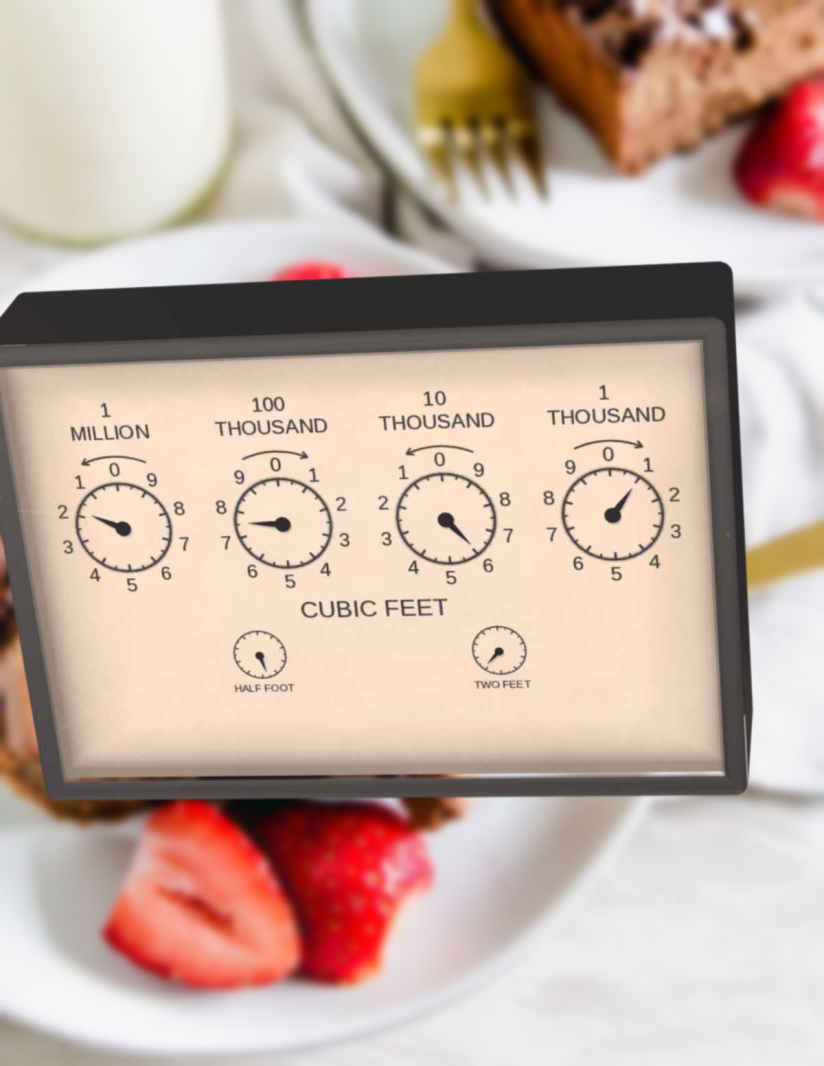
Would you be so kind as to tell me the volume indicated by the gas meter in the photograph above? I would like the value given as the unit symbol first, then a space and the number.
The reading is ft³ 176100
